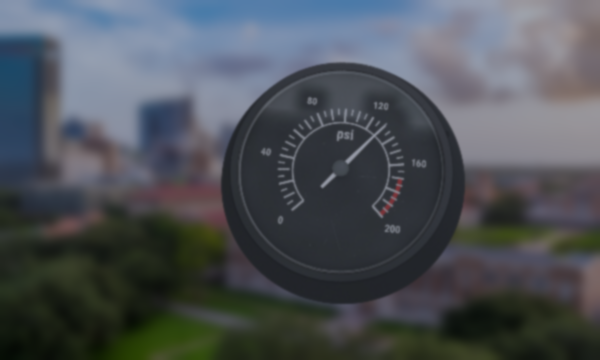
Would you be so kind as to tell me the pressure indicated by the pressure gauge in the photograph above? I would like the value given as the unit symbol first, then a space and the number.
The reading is psi 130
